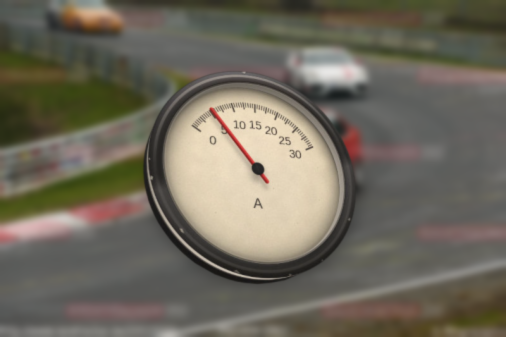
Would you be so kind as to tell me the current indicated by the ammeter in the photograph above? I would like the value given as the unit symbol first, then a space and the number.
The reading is A 5
